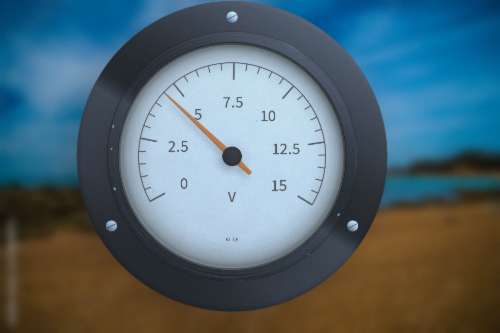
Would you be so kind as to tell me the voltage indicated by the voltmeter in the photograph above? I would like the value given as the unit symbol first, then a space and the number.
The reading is V 4.5
